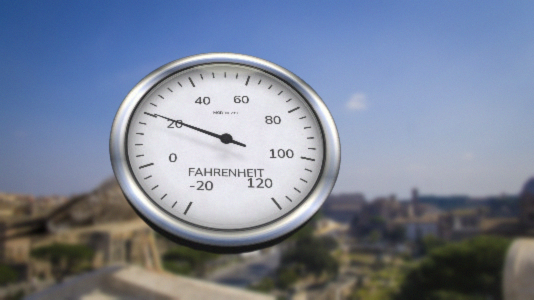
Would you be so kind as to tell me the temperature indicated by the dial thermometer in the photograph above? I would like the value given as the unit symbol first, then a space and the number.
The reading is °F 20
